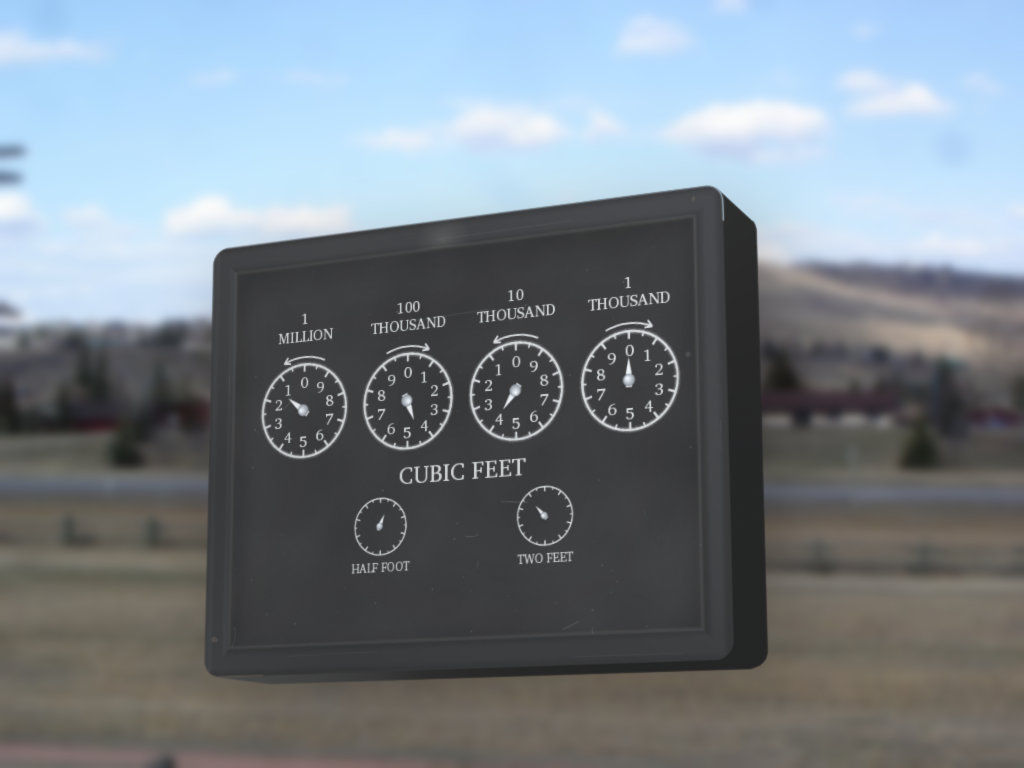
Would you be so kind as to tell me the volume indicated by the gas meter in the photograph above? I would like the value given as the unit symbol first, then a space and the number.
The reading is ft³ 144000
